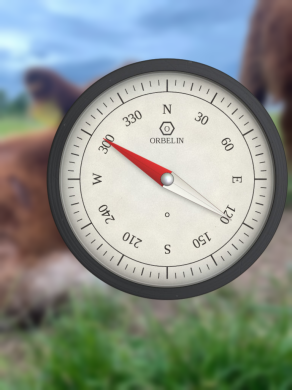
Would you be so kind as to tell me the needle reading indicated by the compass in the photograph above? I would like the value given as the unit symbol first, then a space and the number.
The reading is ° 302.5
